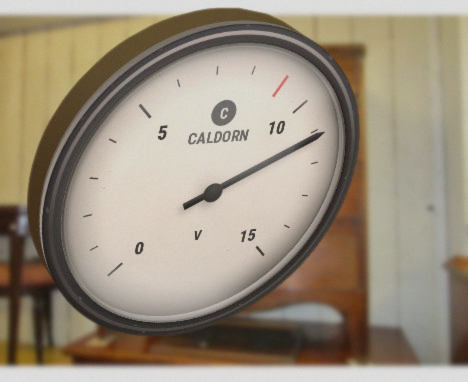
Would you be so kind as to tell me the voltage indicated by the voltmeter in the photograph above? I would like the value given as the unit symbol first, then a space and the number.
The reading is V 11
